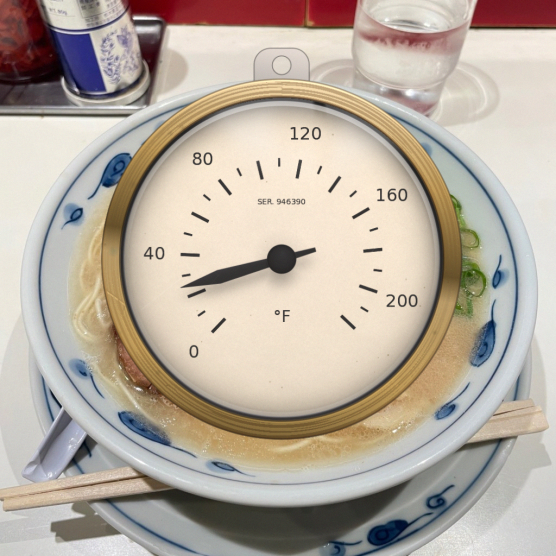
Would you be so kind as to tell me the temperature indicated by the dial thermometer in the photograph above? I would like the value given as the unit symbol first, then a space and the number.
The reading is °F 25
